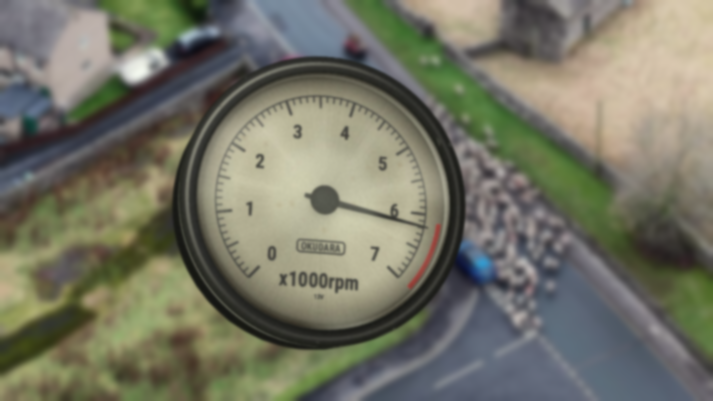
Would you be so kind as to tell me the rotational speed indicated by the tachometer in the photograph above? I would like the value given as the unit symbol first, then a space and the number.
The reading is rpm 6200
